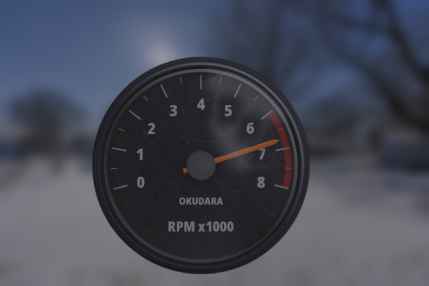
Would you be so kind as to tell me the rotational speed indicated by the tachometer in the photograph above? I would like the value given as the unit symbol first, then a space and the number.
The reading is rpm 6750
